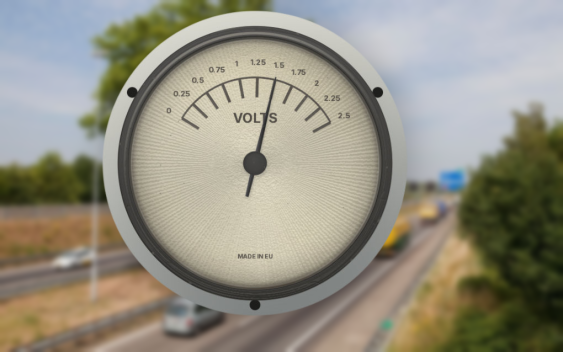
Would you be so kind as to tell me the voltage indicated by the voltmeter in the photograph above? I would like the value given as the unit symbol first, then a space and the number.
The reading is V 1.5
